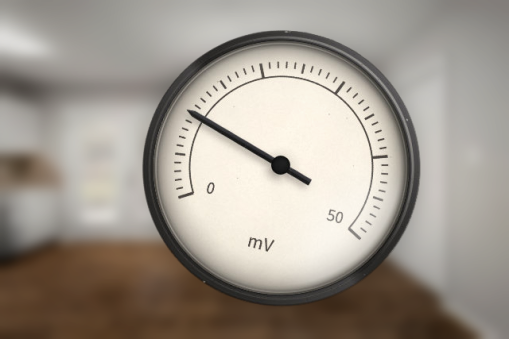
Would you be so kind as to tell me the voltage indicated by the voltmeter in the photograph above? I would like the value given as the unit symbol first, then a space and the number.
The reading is mV 10
